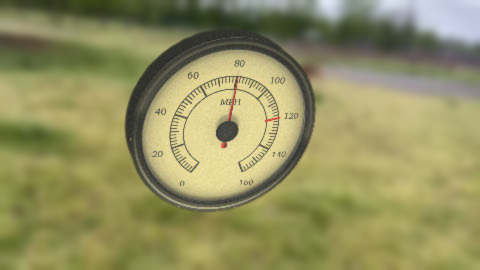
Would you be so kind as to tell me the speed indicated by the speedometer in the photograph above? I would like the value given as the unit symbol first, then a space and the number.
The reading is mph 80
